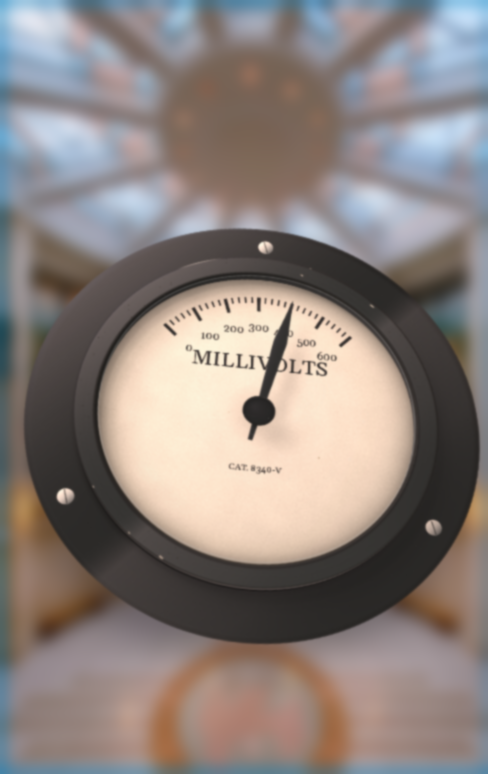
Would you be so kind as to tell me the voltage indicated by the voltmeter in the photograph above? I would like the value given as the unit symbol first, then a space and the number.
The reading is mV 400
